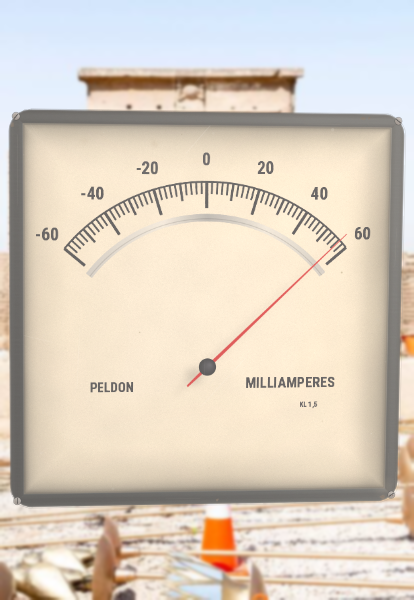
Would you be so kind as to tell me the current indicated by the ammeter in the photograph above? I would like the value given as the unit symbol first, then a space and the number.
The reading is mA 56
